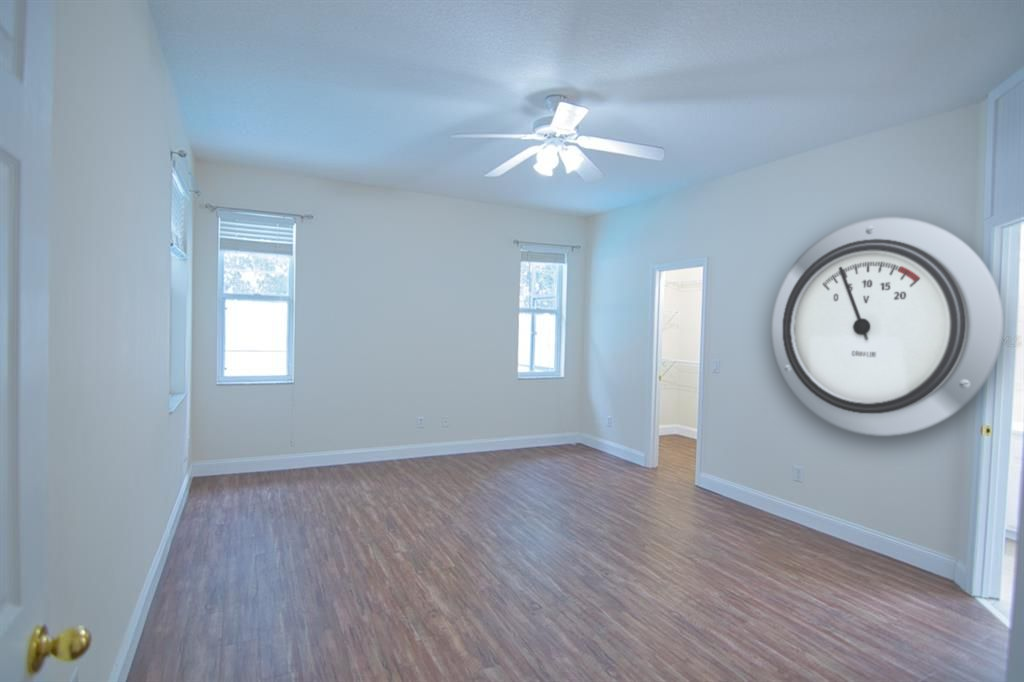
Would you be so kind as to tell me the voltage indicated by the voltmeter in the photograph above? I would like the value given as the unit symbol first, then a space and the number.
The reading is V 5
